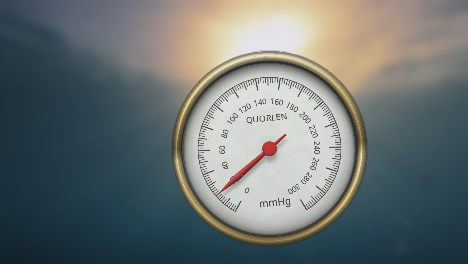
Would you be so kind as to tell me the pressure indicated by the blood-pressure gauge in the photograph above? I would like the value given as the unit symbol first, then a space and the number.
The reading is mmHg 20
